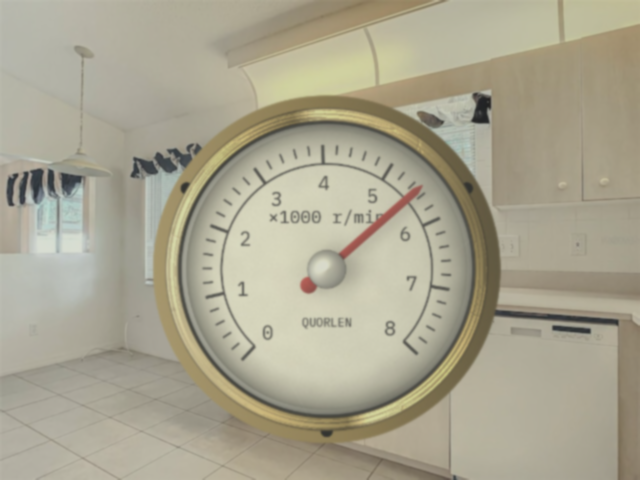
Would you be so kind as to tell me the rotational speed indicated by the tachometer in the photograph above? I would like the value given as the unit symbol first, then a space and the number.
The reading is rpm 5500
